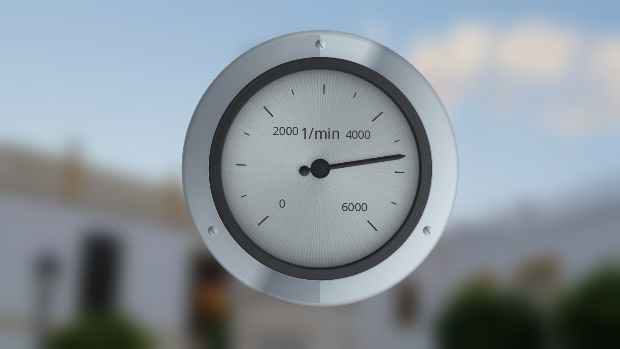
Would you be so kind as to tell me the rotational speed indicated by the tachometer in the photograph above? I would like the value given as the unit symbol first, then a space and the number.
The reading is rpm 4750
